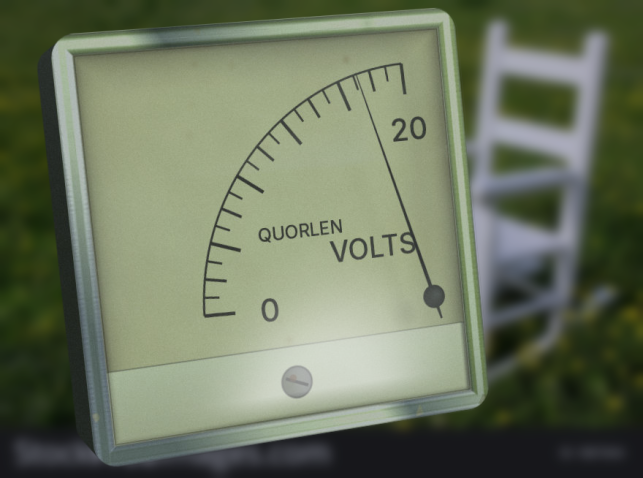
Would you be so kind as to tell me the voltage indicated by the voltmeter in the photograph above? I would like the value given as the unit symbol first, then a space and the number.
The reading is V 17
